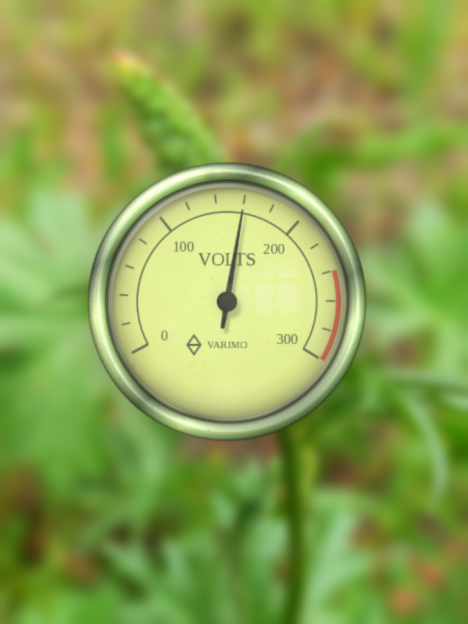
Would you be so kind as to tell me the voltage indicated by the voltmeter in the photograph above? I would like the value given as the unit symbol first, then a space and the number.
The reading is V 160
